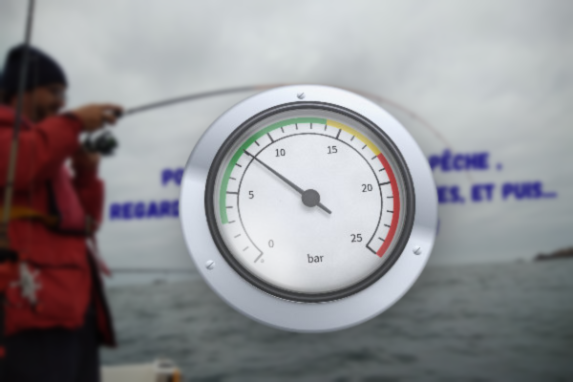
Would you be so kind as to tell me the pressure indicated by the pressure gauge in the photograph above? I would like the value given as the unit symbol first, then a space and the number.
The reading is bar 8
